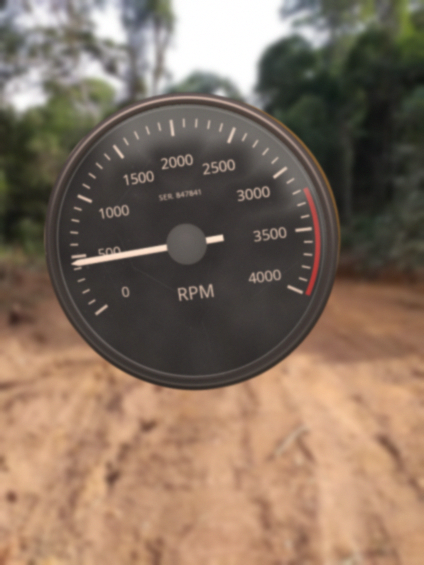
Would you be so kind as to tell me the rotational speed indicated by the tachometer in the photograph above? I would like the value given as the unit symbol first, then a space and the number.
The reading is rpm 450
